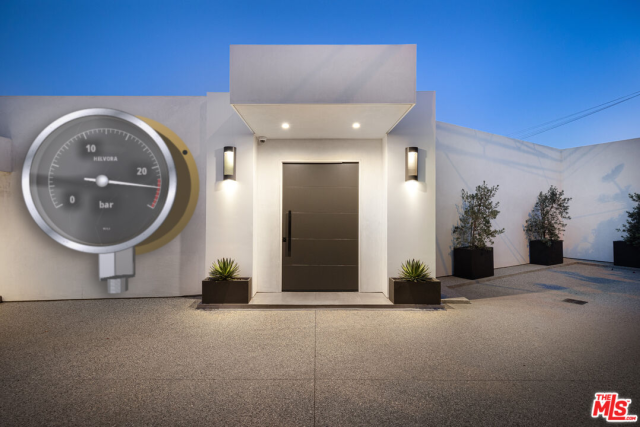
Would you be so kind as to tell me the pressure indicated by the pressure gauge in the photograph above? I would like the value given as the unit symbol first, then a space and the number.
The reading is bar 22.5
